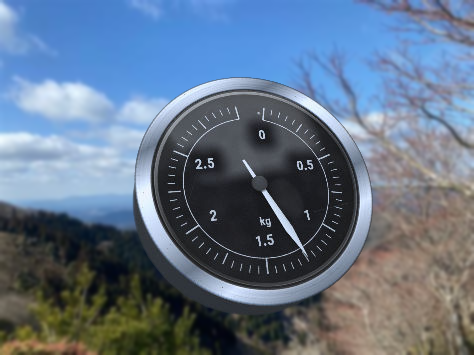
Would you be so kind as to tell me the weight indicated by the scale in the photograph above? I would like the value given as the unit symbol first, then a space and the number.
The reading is kg 1.25
